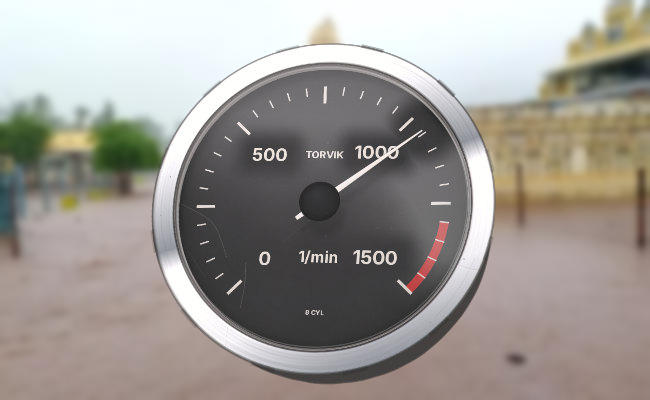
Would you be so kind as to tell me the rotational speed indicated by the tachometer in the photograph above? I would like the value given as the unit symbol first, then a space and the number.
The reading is rpm 1050
